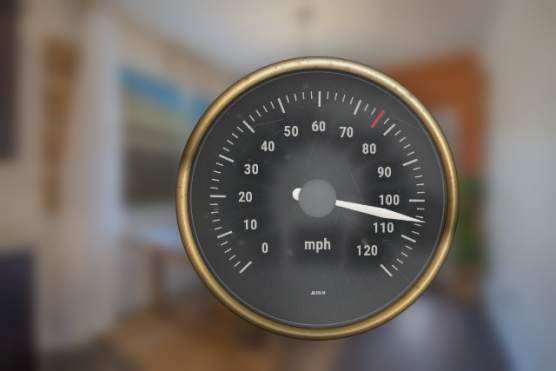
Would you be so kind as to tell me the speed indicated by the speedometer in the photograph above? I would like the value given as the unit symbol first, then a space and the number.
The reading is mph 105
